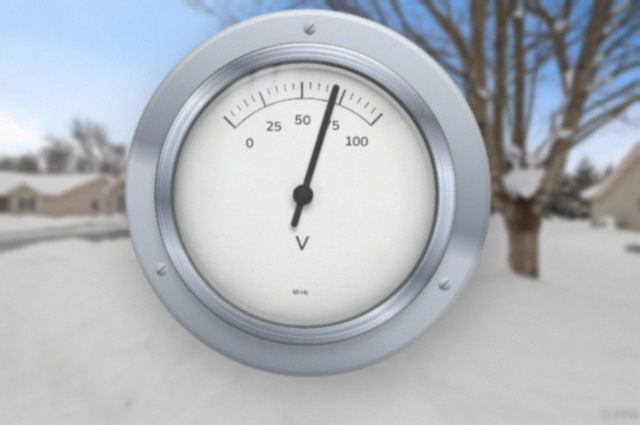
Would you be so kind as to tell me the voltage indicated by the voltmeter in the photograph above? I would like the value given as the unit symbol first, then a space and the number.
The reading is V 70
